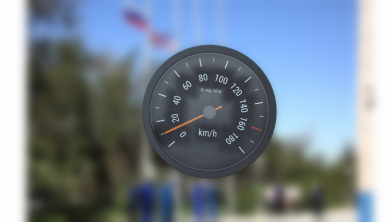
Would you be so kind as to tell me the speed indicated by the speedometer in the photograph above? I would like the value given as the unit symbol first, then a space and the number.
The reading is km/h 10
